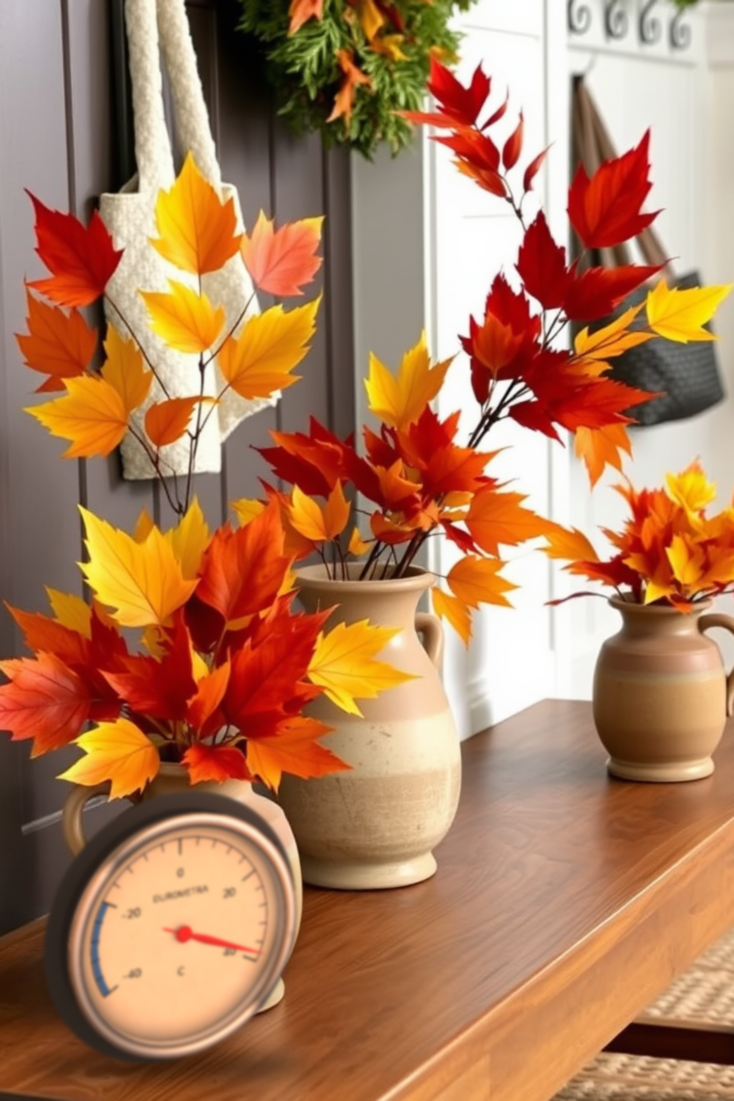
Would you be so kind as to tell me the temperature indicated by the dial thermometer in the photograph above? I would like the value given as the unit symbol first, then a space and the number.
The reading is °C 38
